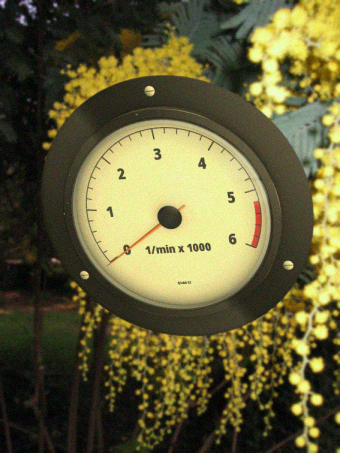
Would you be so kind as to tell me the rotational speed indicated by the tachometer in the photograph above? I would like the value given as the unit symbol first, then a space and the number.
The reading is rpm 0
